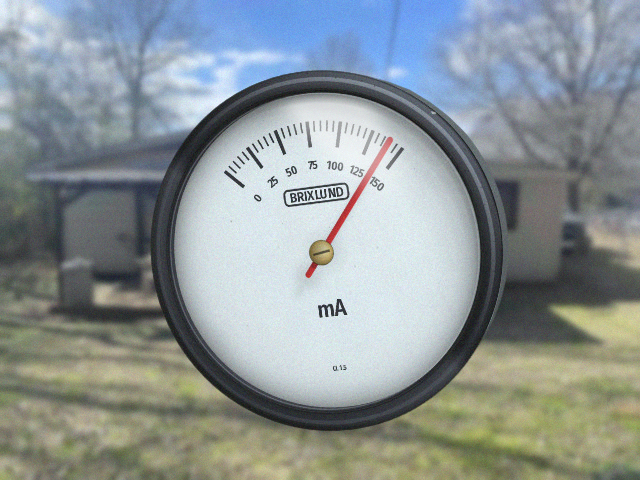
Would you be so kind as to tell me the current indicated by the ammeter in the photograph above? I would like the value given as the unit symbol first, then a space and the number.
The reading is mA 140
